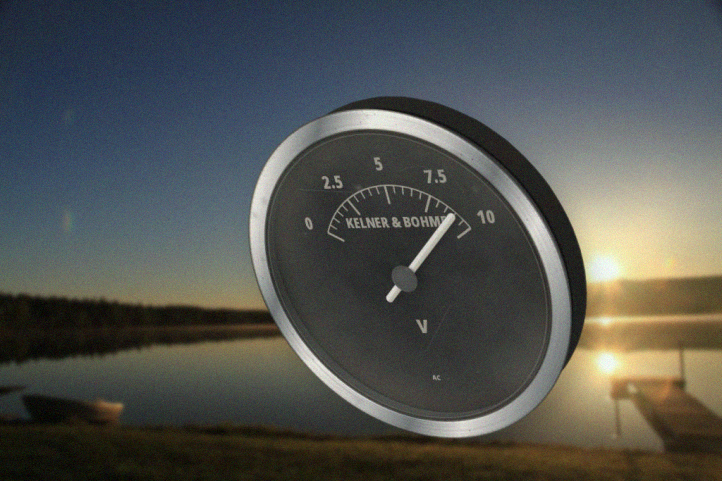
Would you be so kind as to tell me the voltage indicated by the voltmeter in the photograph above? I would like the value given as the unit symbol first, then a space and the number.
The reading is V 9
